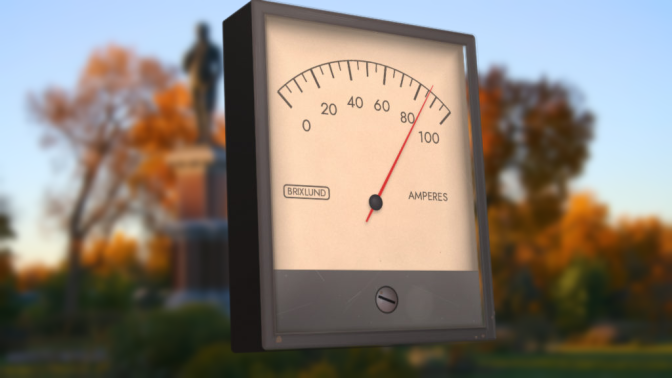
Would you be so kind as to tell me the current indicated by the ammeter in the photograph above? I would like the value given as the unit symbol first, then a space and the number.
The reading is A 85
